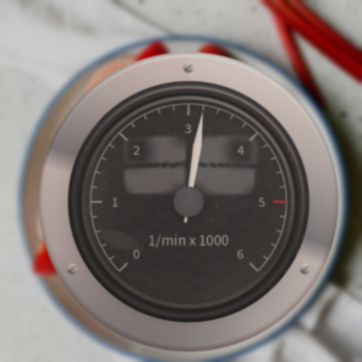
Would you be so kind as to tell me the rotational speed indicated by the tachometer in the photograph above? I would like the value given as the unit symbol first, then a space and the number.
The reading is rpm 3200
